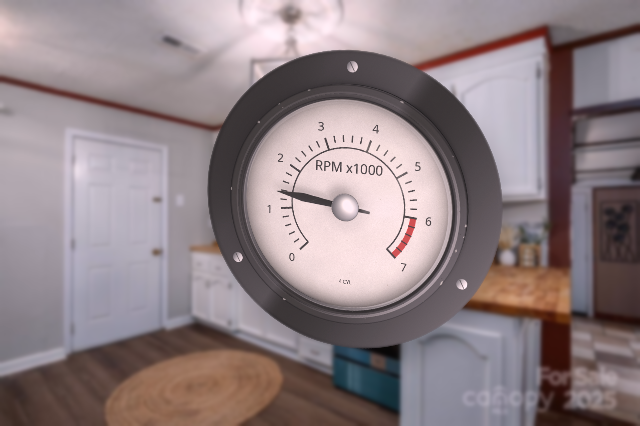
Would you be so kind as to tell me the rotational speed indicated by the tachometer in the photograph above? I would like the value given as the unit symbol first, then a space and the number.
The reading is rpm 1400
